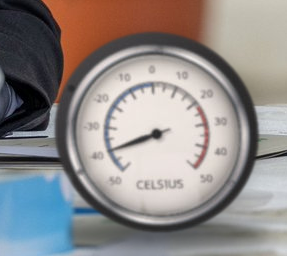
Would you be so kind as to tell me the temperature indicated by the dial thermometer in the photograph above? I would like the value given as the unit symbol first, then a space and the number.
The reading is °C -40
